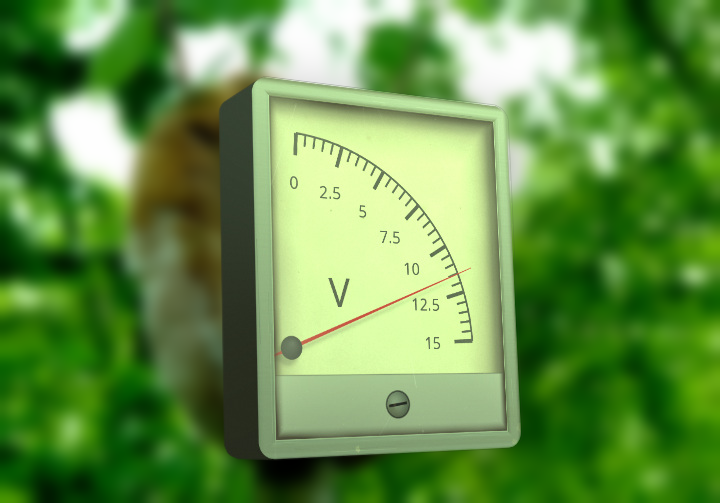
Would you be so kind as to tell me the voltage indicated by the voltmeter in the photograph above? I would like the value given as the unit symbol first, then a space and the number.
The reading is V 11.5
